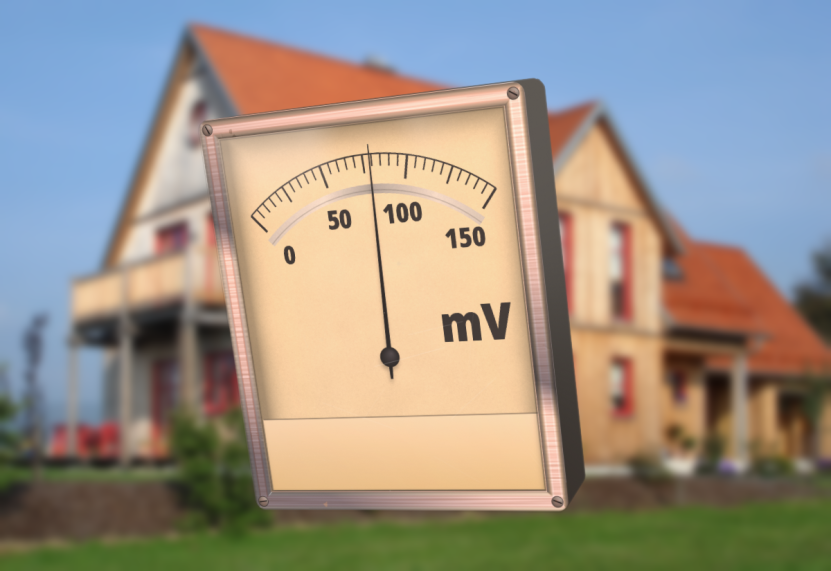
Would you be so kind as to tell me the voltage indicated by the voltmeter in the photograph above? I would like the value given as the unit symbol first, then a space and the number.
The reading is mV 80
